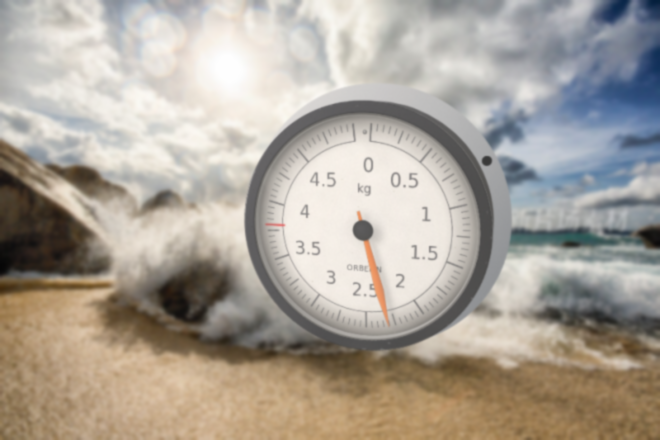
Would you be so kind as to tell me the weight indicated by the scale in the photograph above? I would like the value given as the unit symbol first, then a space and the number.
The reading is kg 2.3
